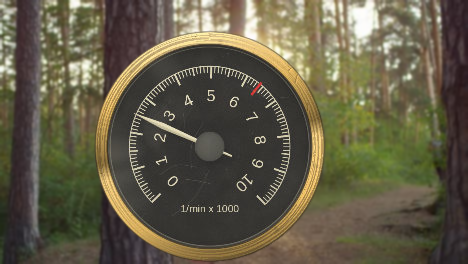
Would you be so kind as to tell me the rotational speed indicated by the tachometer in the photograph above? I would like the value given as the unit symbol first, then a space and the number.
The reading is rpm 2500
